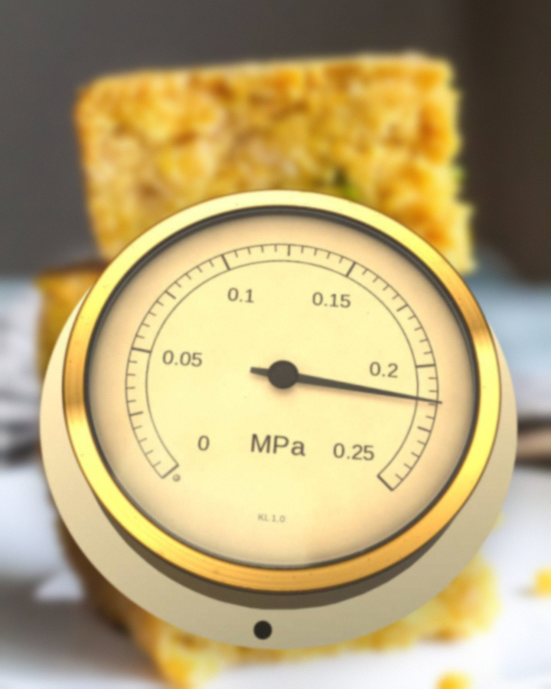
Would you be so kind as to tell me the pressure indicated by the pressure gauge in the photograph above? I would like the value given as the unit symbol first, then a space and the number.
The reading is MPa 0.215
